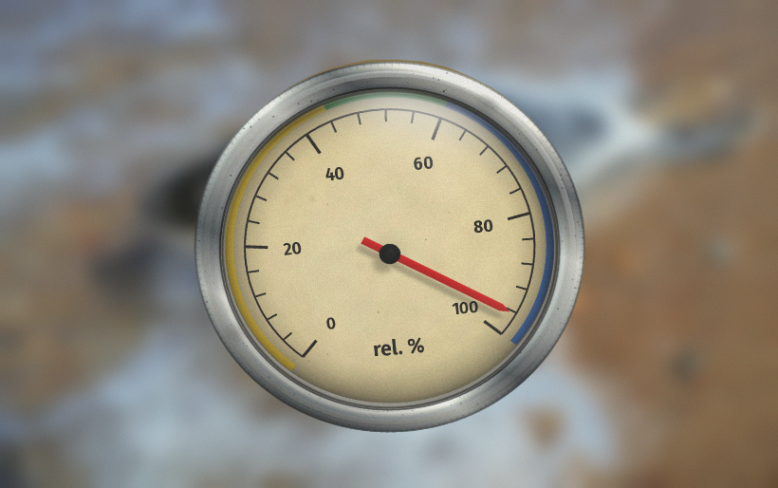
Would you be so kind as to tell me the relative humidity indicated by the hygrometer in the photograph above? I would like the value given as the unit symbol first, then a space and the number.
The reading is % 96
